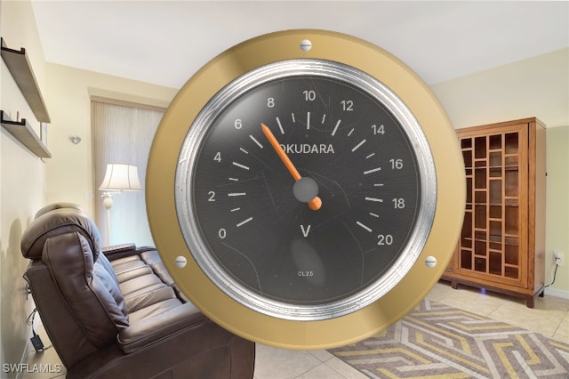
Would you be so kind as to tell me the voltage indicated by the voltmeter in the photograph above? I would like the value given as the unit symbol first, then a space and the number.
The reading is V 7
